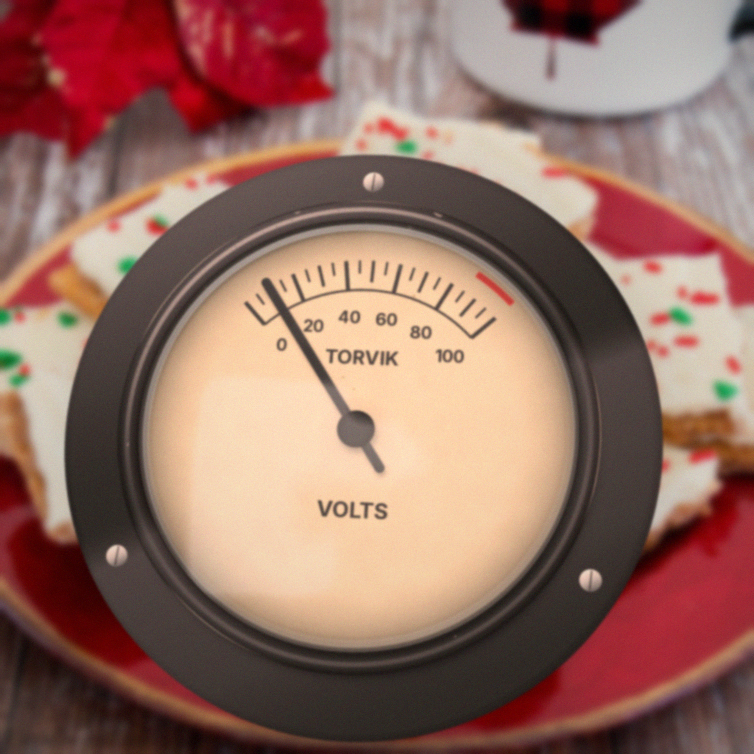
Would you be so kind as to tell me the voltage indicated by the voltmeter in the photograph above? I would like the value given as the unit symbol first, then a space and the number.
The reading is V 10
